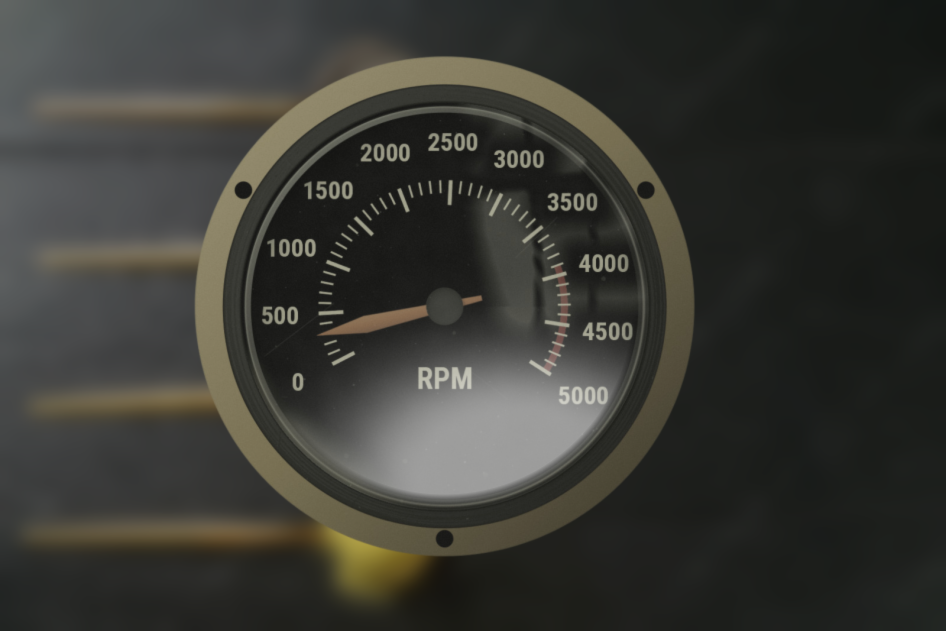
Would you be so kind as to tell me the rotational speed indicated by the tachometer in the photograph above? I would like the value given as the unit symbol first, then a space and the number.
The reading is rpm 300
